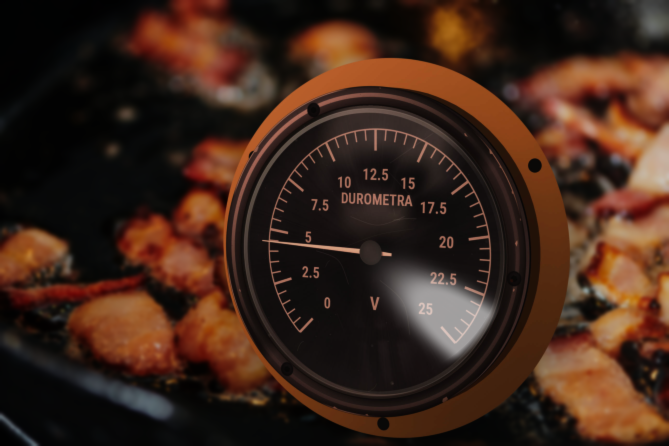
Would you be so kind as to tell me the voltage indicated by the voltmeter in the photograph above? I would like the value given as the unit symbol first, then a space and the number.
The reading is V 4.5
